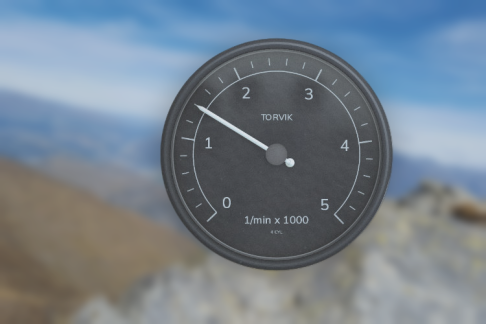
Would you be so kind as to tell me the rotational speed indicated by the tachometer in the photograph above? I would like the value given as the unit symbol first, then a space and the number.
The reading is rpm 1400
